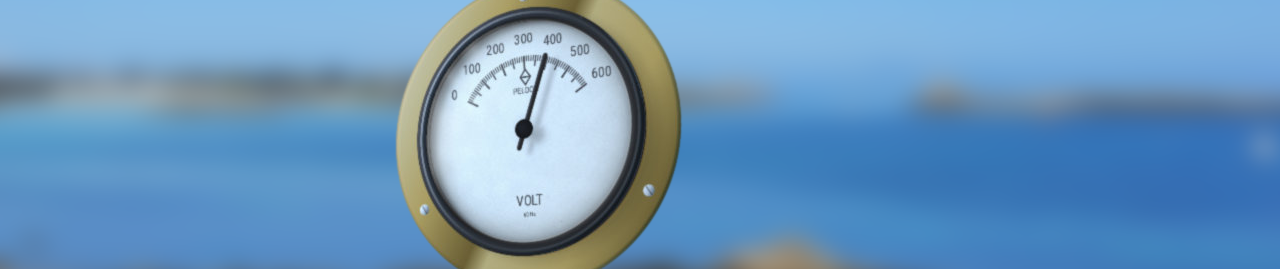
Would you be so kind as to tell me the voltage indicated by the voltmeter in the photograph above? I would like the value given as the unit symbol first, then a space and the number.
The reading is V 400
